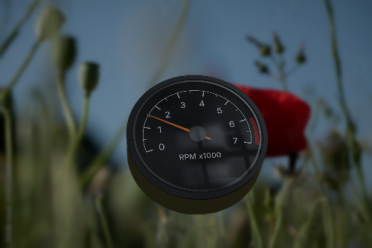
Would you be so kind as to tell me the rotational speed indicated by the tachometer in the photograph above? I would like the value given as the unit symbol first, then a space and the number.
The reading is rpm 1500
